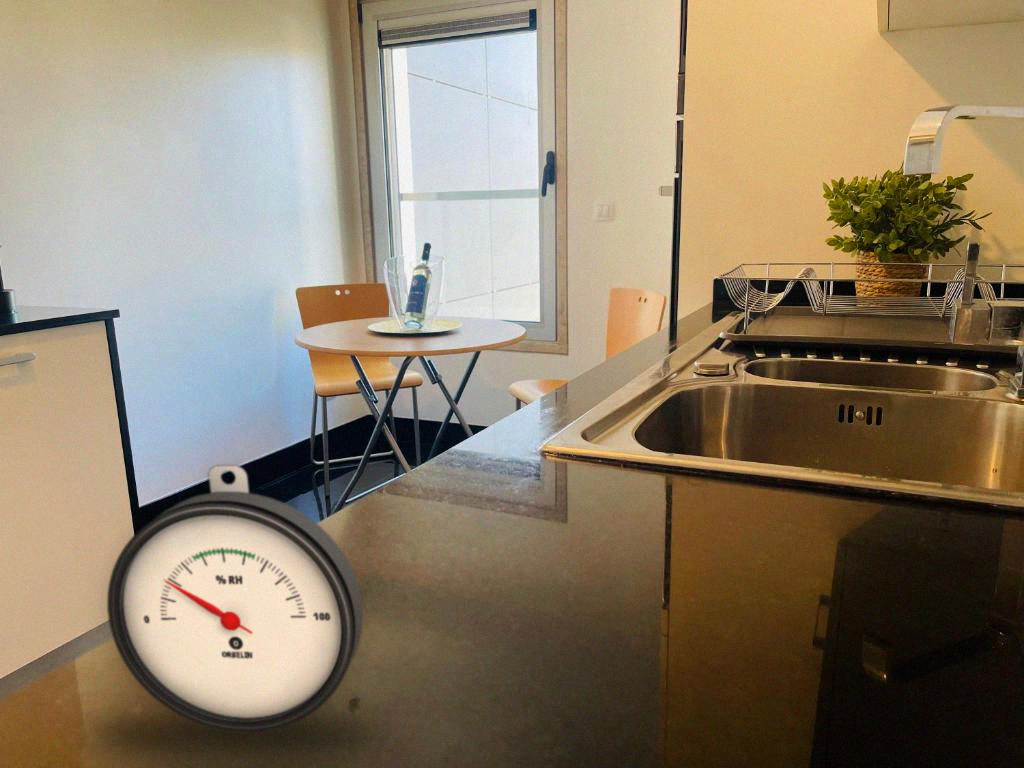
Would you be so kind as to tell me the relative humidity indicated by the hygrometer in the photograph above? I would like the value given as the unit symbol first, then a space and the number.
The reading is % 20
